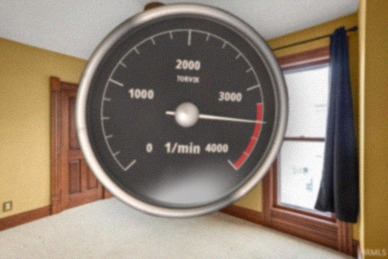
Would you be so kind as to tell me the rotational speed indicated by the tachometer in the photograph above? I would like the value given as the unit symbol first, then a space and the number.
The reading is rpm 3400
